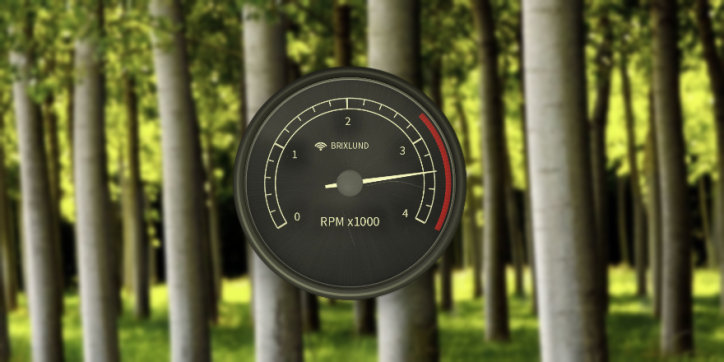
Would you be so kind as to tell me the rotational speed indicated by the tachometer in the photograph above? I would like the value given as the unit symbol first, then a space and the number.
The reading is rpm 3400
